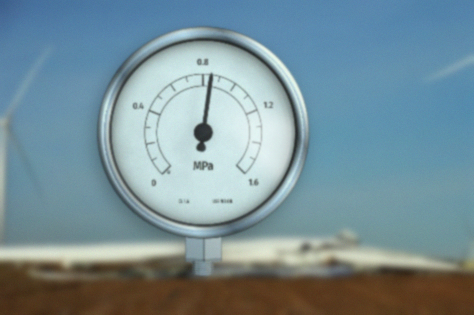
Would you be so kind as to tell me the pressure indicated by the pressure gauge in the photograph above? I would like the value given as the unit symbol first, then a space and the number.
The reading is MPa 0.85
